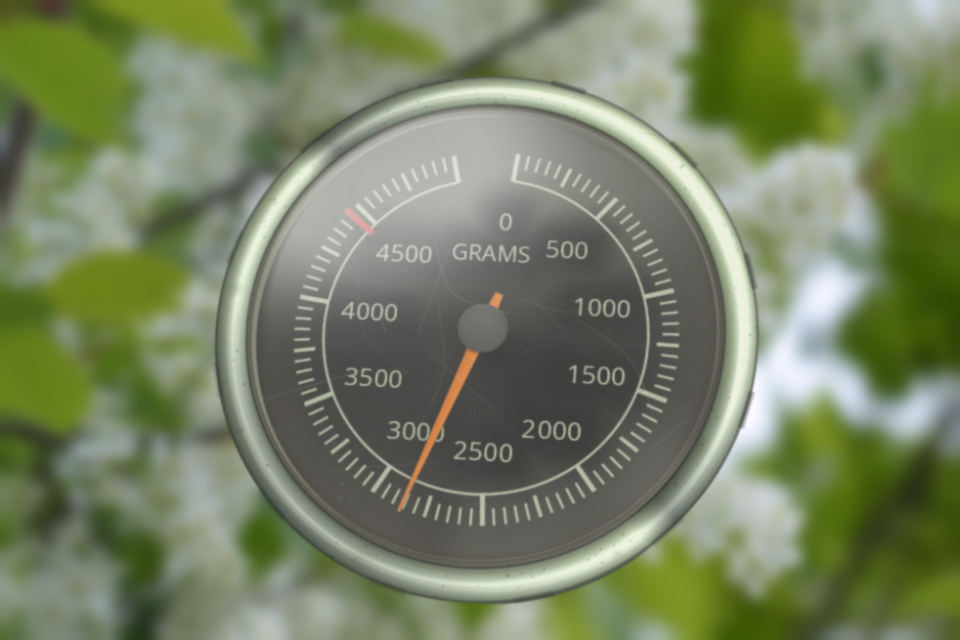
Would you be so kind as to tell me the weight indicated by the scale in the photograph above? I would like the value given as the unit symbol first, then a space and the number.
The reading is g 2850
